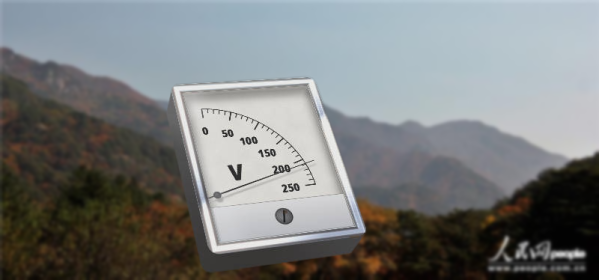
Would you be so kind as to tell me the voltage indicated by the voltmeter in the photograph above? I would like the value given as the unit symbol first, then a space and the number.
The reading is V 210
